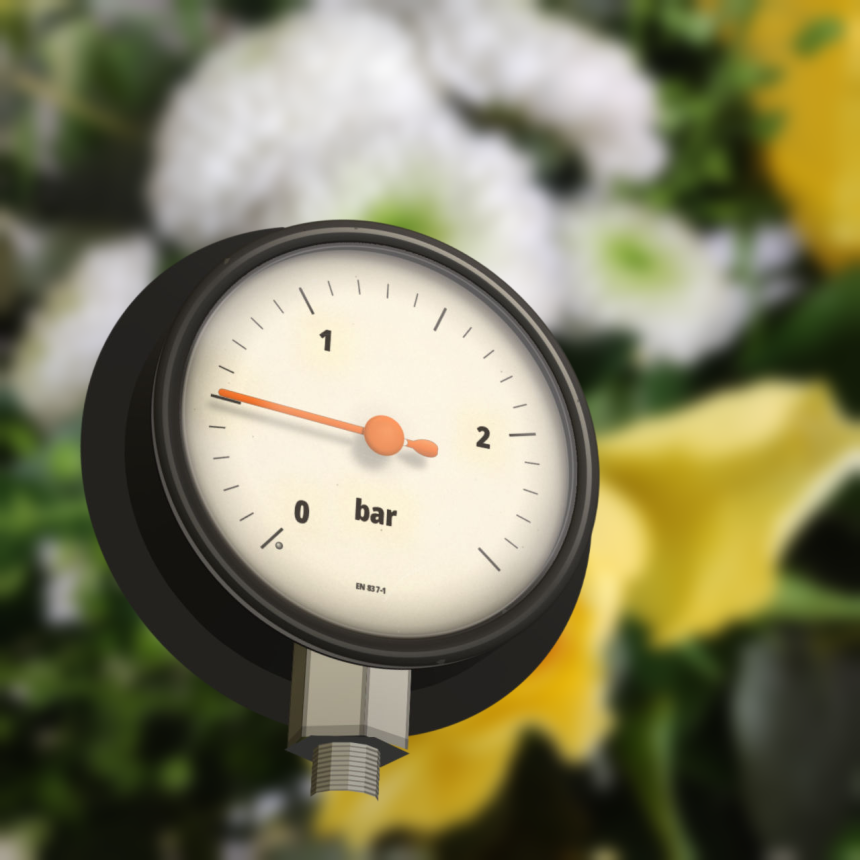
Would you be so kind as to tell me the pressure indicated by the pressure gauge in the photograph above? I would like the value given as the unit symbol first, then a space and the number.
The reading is bar 0.5
